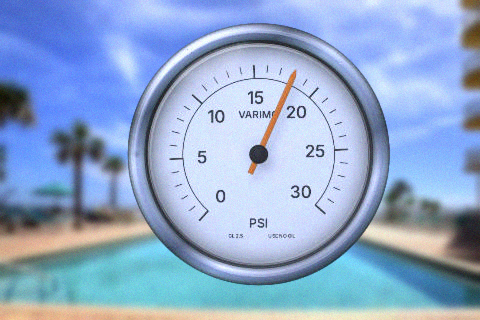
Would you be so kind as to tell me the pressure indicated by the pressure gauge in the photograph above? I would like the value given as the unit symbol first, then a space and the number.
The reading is psi 18
